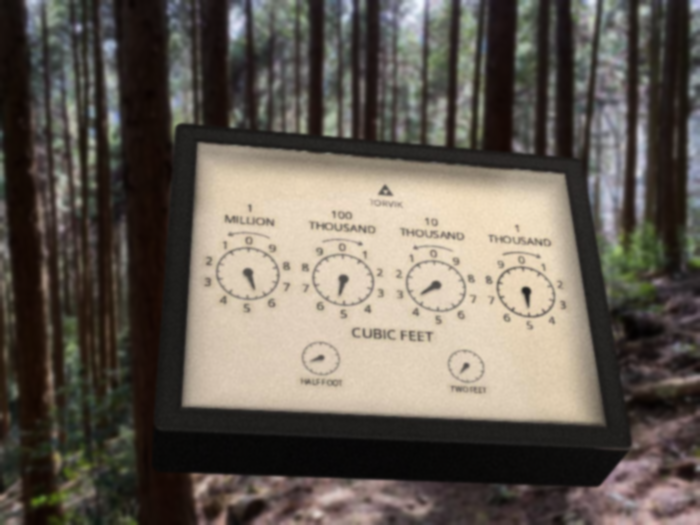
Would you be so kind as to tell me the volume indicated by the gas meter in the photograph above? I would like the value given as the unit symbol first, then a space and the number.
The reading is ft³ 553500
